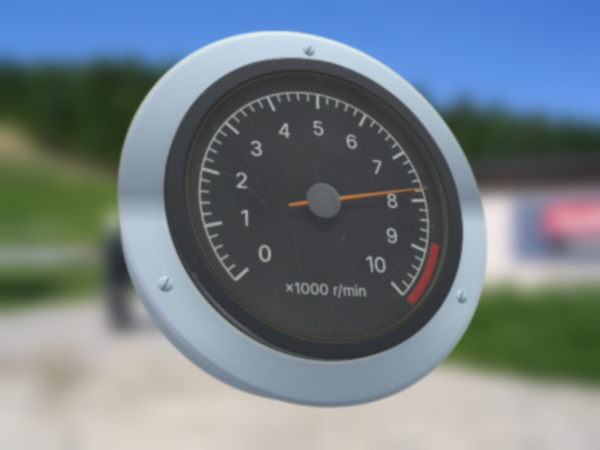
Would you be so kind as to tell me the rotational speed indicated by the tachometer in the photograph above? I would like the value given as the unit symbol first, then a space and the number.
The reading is rpm 7800
